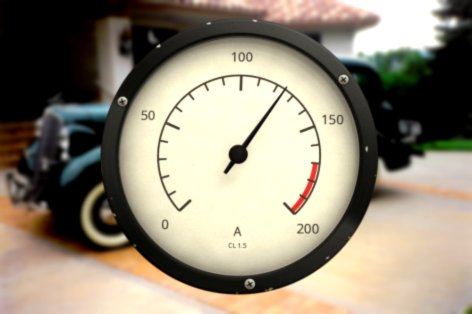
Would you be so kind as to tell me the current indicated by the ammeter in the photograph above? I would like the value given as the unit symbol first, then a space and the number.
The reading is A 125
